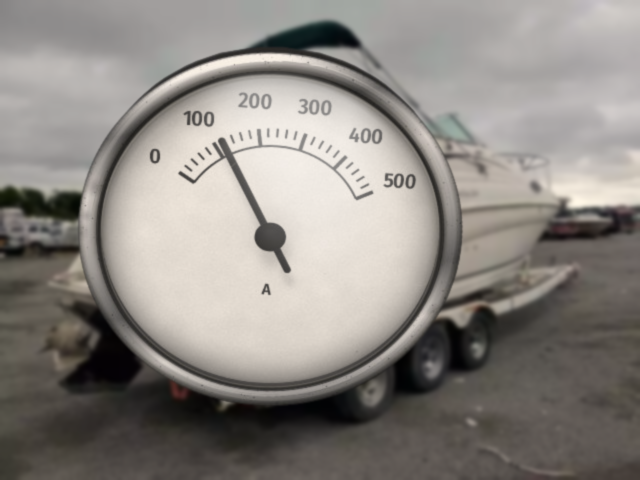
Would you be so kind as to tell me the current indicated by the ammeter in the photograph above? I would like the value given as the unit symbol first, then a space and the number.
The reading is A 120
